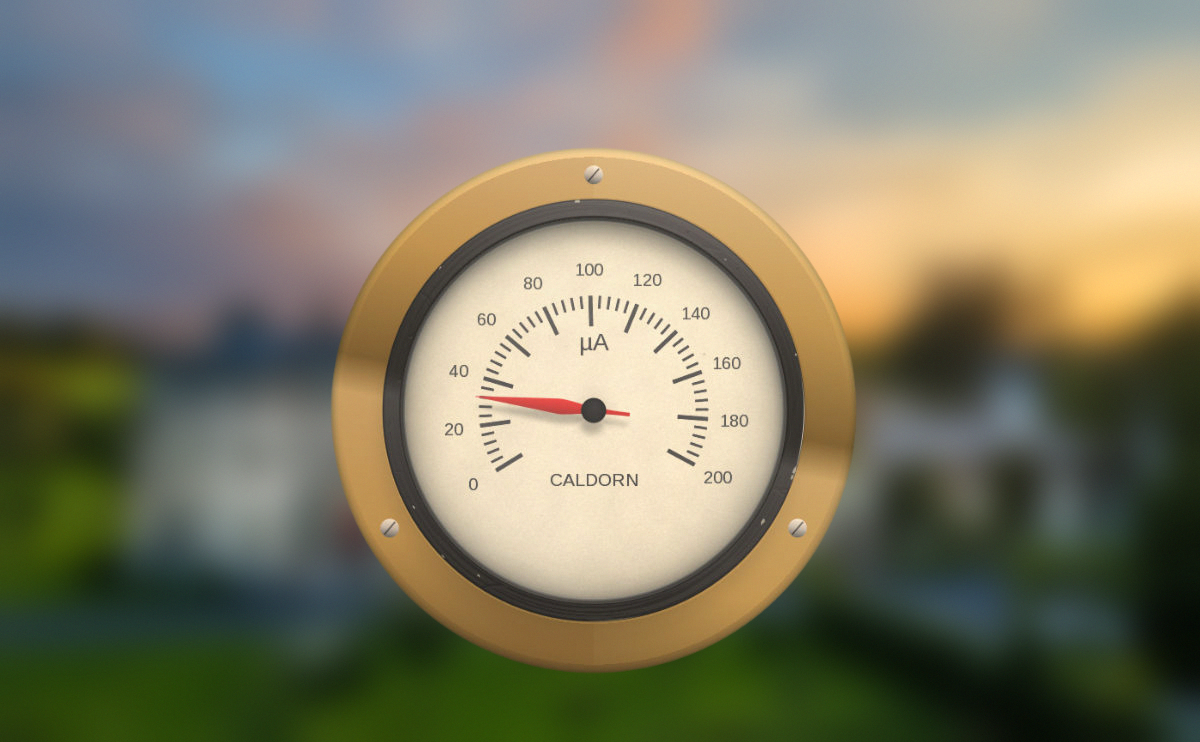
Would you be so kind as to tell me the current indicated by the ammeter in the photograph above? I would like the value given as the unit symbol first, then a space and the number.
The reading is µA 32
